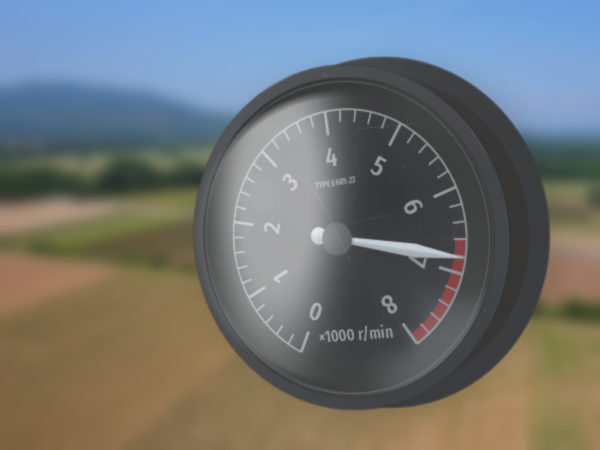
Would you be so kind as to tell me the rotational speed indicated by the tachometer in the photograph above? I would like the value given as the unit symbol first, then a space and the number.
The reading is rpm 6800
